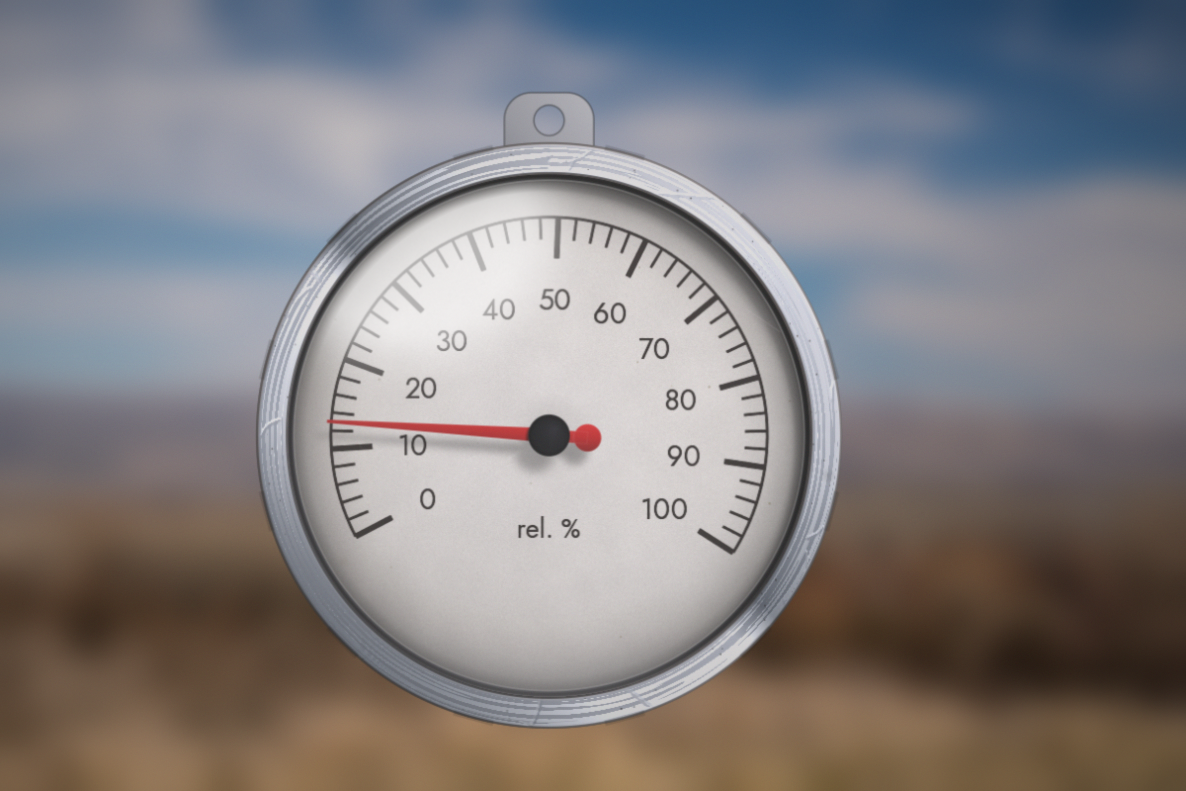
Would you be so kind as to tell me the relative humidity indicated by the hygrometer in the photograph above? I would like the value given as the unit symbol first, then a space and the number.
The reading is % 13
